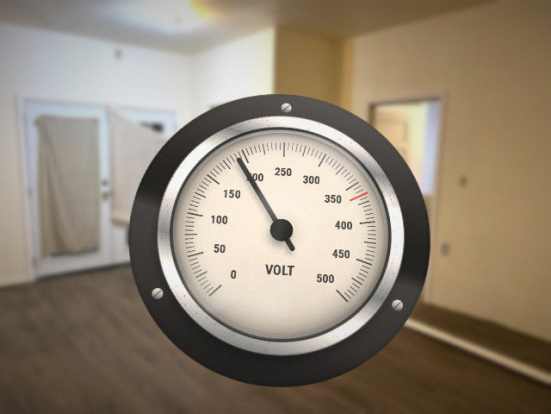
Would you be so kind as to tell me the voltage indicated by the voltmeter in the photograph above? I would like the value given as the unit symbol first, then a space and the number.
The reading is V 190
